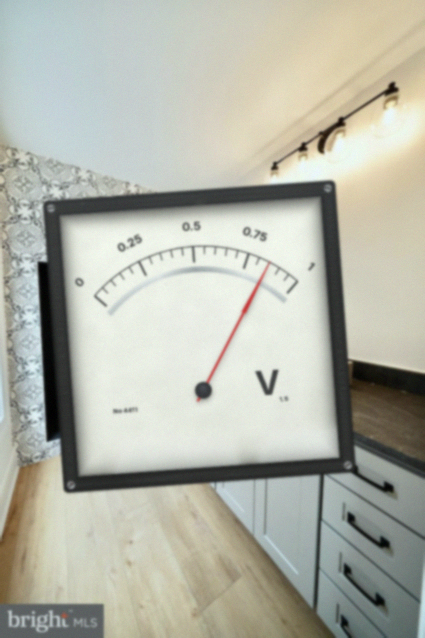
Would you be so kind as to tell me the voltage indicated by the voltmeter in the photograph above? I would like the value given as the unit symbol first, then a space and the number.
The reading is V 0.85
